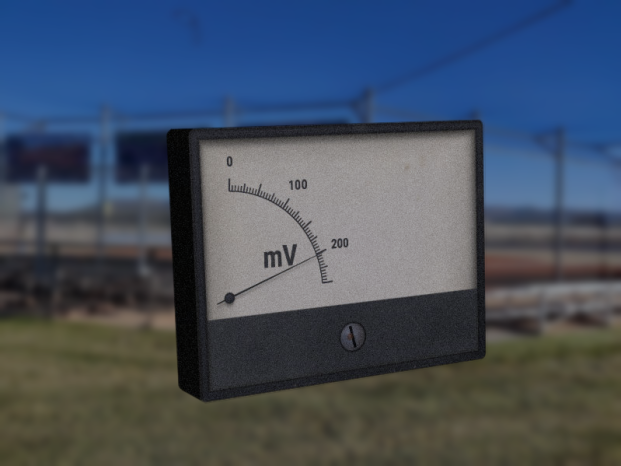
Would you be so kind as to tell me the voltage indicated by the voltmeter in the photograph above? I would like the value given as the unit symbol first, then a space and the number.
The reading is mV 200
